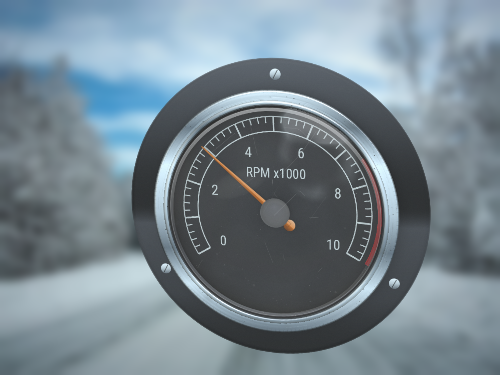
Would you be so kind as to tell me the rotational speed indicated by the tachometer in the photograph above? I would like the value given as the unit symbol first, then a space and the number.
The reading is rpm 3000
